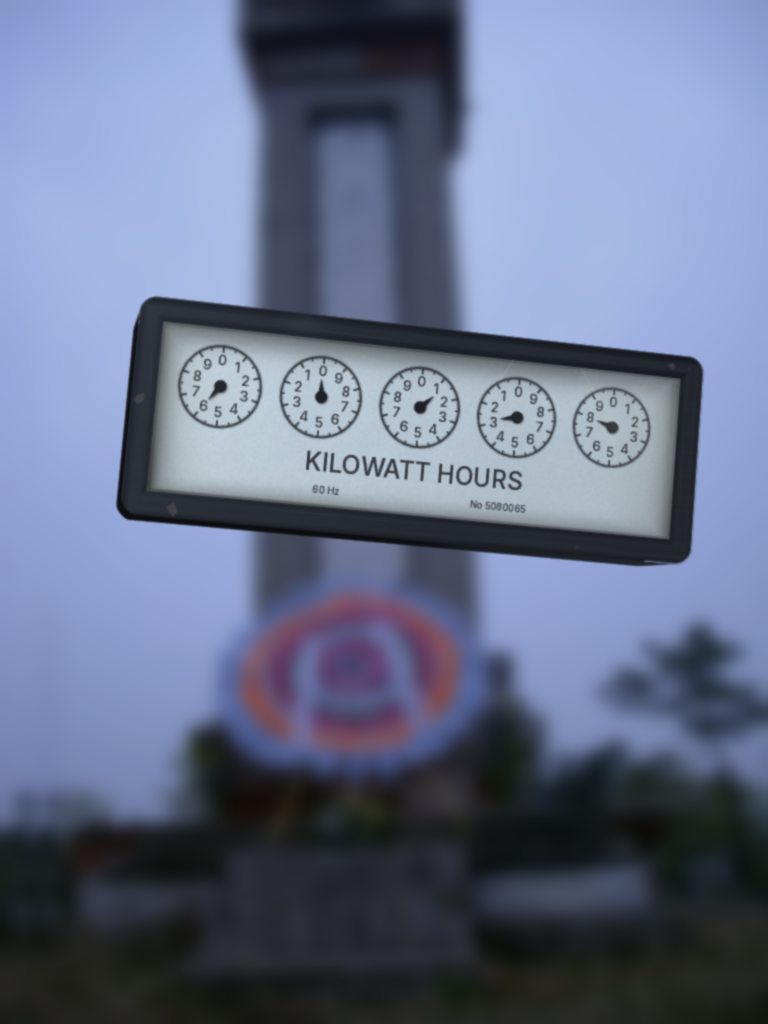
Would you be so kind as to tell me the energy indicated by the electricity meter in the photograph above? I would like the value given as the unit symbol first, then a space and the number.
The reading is kWh 60128
